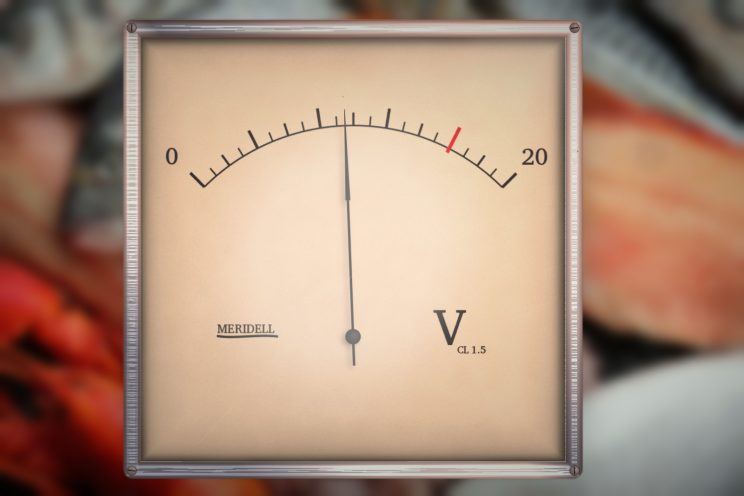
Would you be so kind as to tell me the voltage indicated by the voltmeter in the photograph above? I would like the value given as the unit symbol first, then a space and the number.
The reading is V 9.5
